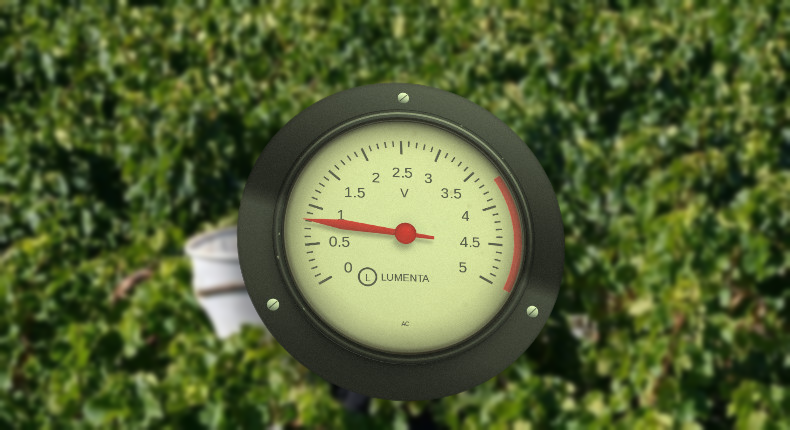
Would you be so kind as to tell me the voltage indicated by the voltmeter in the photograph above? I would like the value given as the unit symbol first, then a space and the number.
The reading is V 0.8
